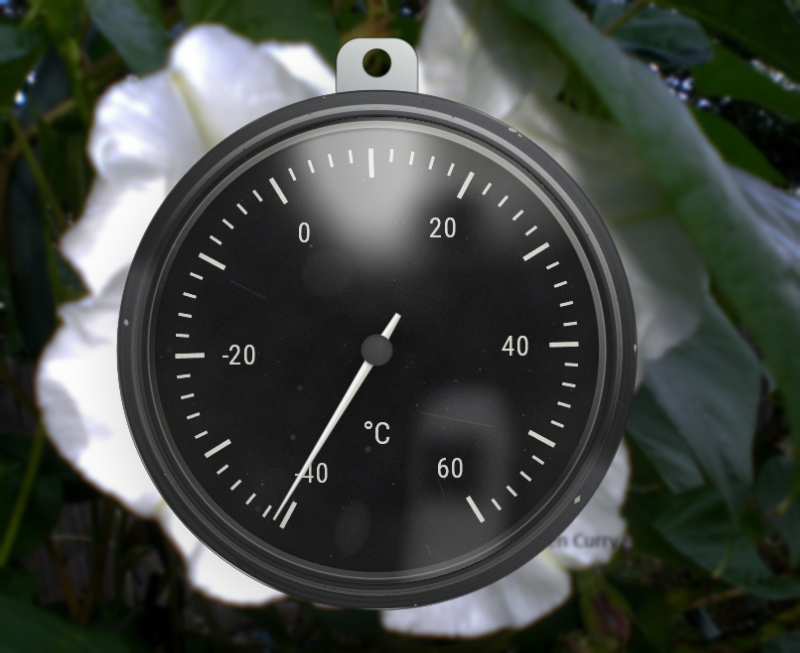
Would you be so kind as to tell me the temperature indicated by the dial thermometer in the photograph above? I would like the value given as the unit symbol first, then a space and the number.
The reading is °C -39
